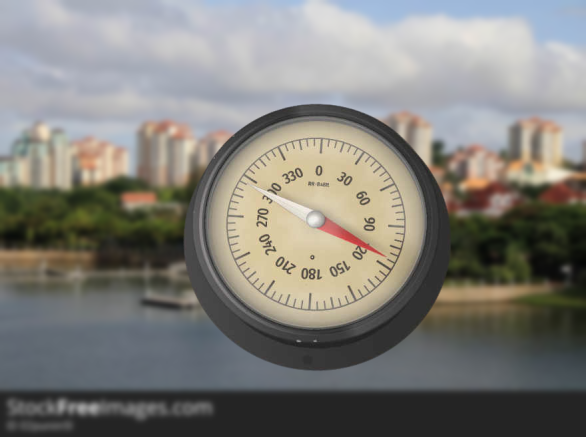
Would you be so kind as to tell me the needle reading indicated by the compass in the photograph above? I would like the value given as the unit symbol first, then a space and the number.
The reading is ° 115
